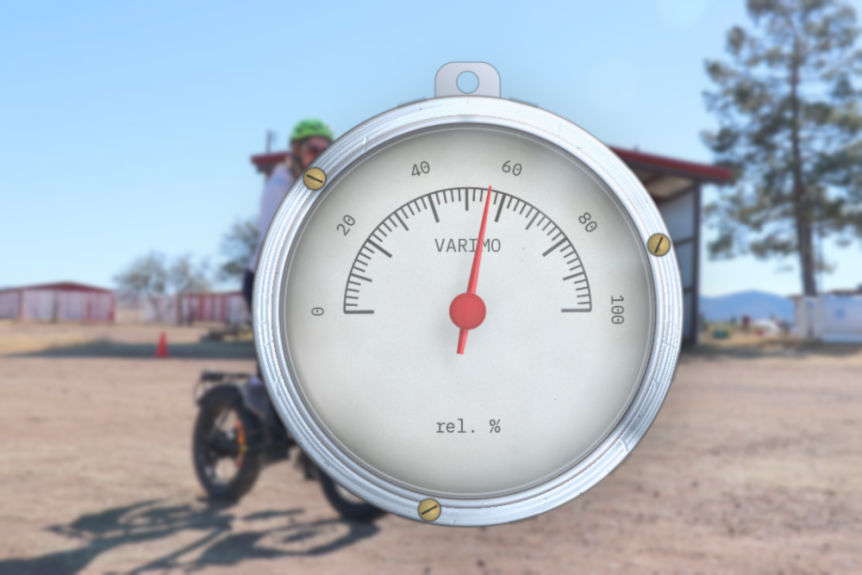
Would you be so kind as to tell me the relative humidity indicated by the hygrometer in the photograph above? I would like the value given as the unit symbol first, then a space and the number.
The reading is % 56
